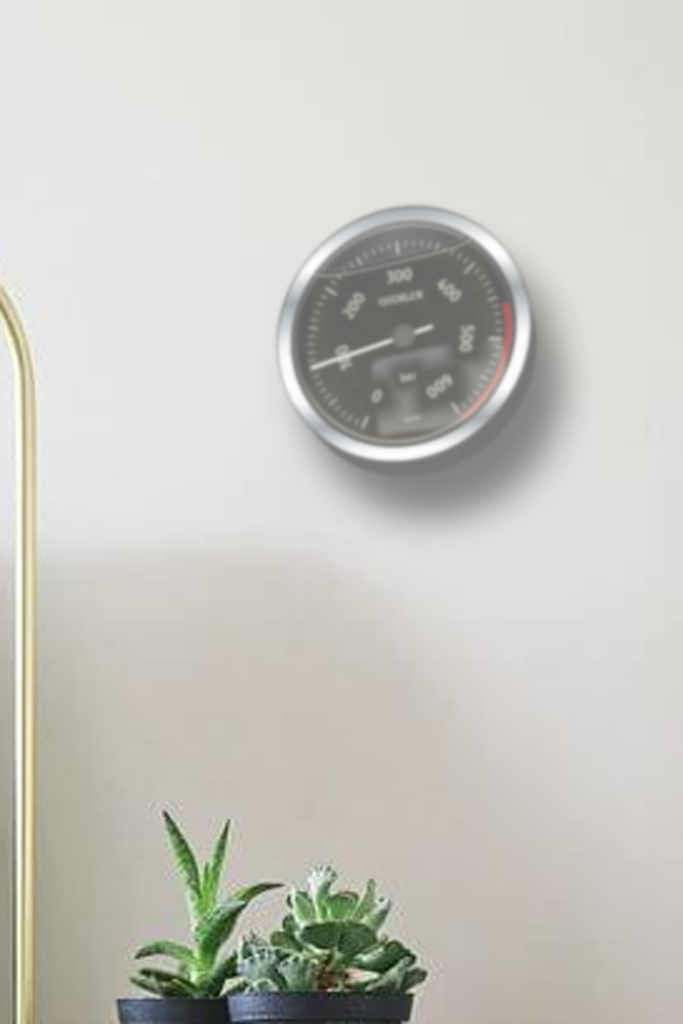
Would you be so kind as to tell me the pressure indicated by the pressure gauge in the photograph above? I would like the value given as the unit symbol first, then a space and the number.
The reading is bar 100
